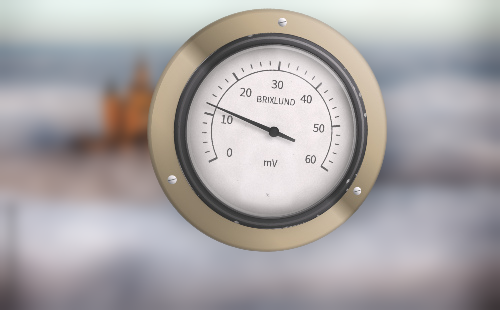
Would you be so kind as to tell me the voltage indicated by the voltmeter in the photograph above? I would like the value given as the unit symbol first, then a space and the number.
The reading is mV 12
